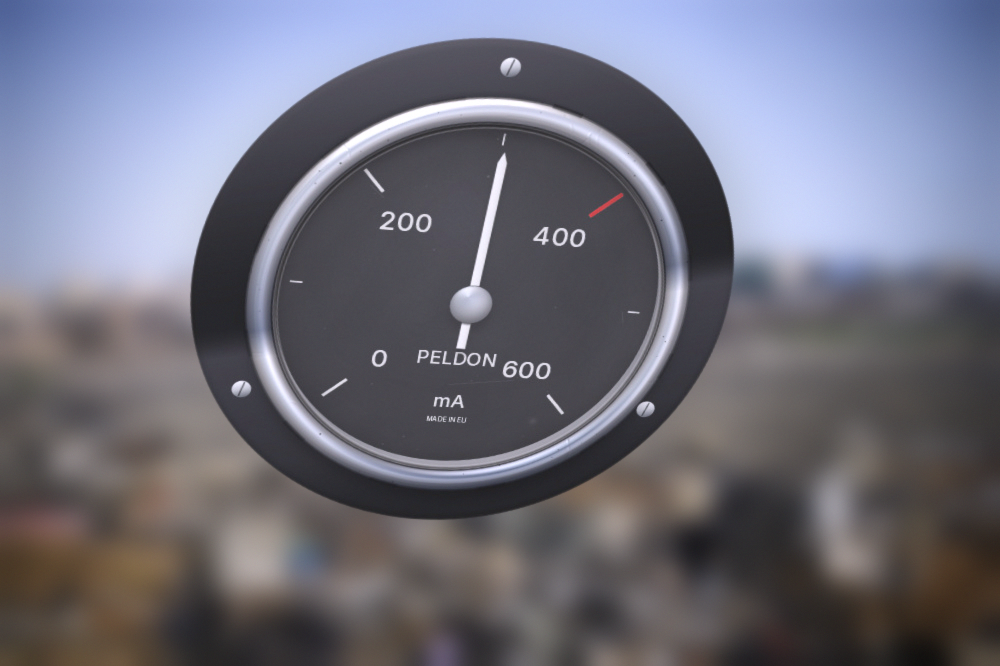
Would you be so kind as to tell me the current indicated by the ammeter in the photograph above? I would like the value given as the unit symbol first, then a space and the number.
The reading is mA 300
